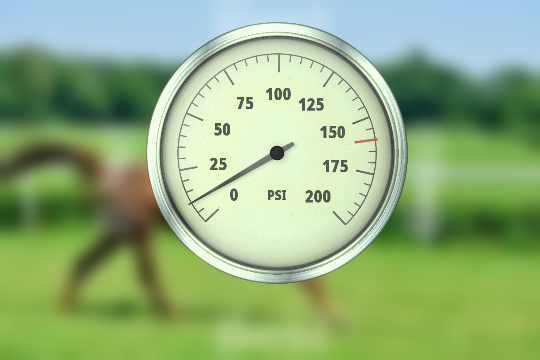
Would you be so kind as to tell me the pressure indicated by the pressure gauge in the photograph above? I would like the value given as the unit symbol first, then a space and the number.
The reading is psi 10
